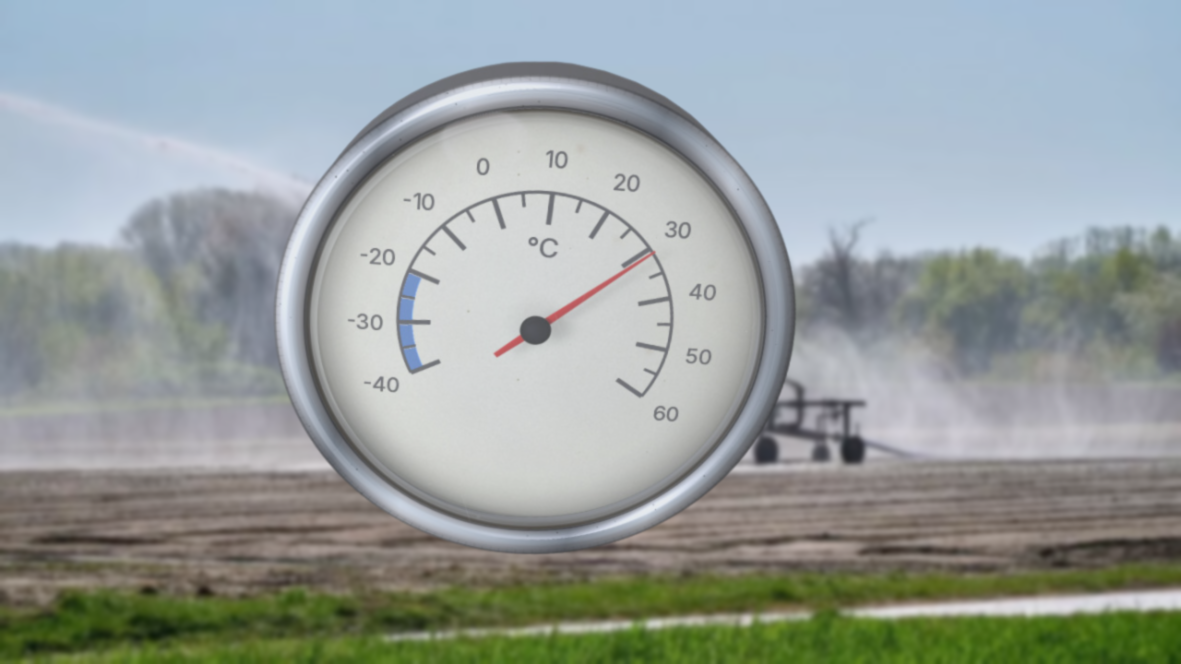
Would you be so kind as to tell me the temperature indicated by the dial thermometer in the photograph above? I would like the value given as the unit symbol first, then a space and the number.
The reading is °C 30
